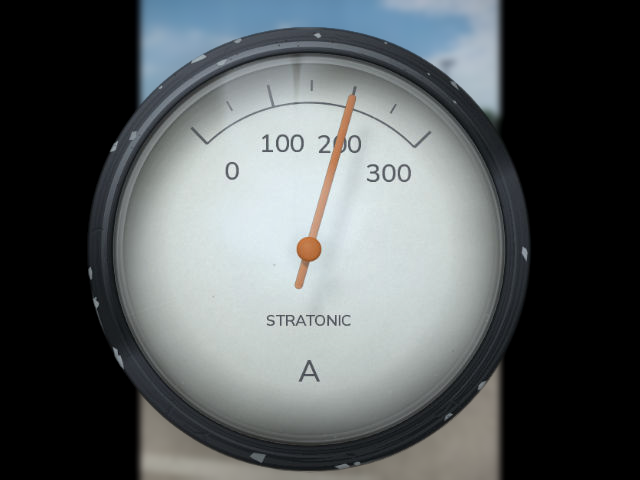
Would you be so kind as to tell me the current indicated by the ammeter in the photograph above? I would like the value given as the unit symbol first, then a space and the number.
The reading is A 200
